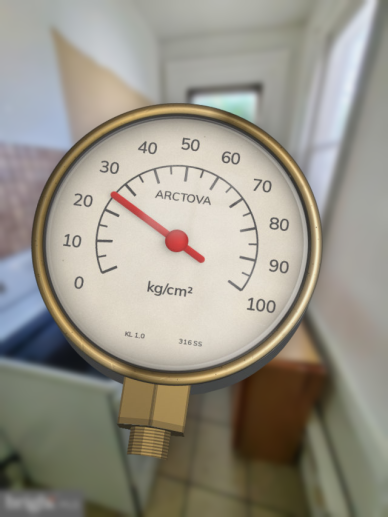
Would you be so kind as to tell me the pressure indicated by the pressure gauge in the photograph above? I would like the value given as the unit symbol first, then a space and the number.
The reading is kg/cm² 25
